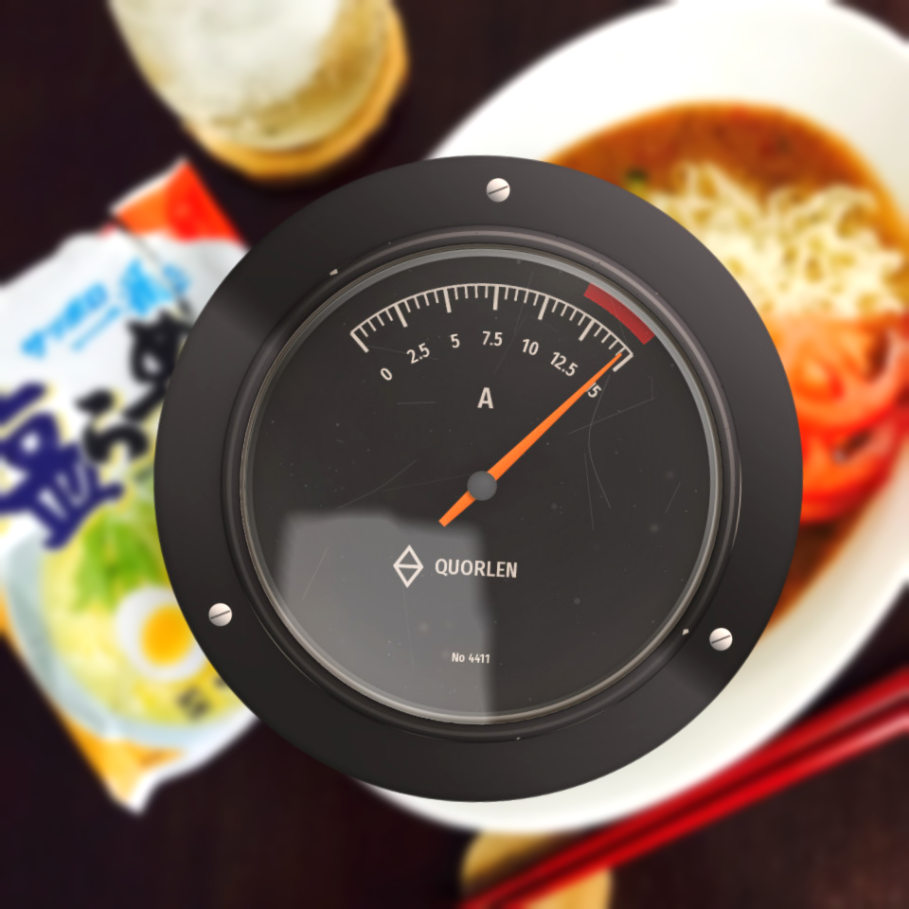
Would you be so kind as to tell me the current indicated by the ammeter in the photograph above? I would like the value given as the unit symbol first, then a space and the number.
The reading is A 14.5
